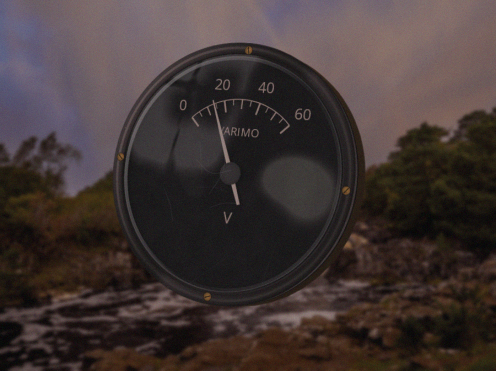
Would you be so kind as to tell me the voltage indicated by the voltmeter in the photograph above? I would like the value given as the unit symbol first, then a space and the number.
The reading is V 15
